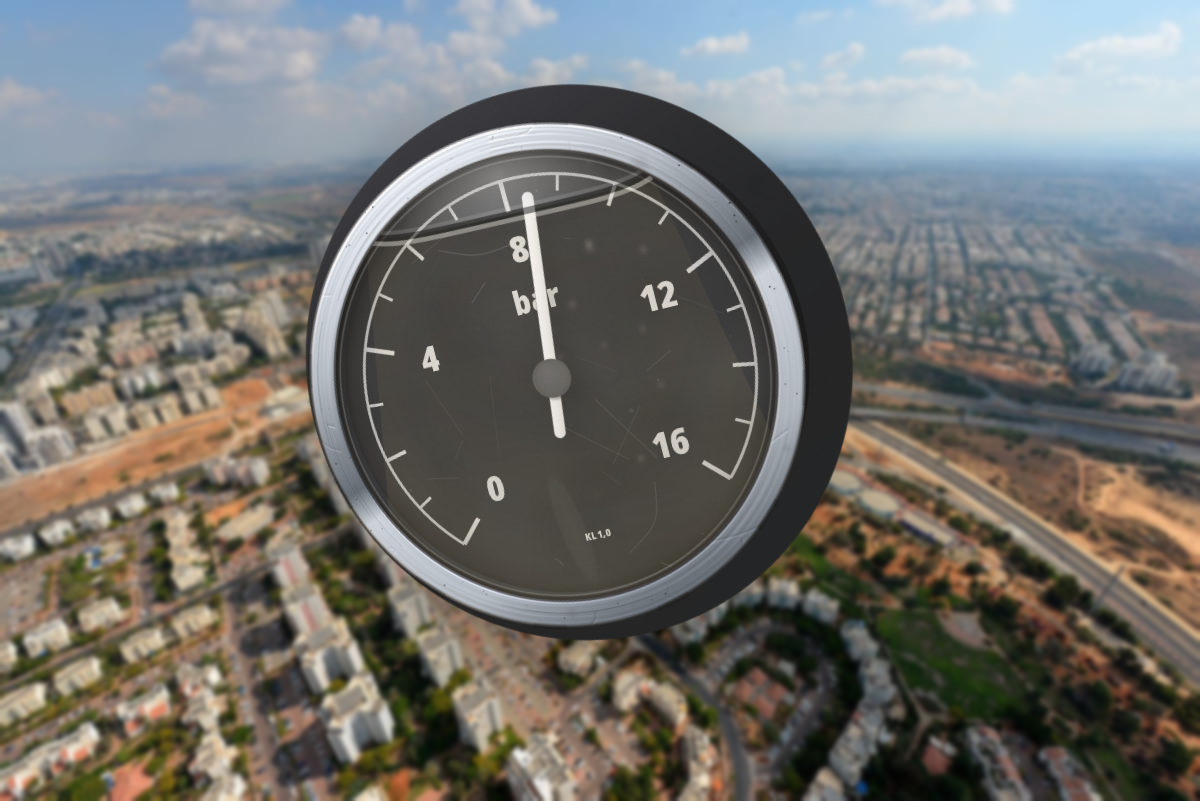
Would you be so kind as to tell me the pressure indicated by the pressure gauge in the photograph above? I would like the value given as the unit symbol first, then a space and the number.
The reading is bar 8.5
